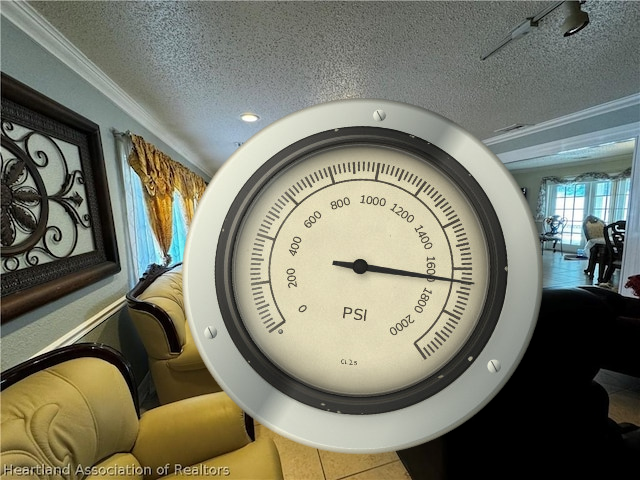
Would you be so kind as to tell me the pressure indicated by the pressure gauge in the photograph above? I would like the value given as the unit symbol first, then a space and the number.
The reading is psi 1660
